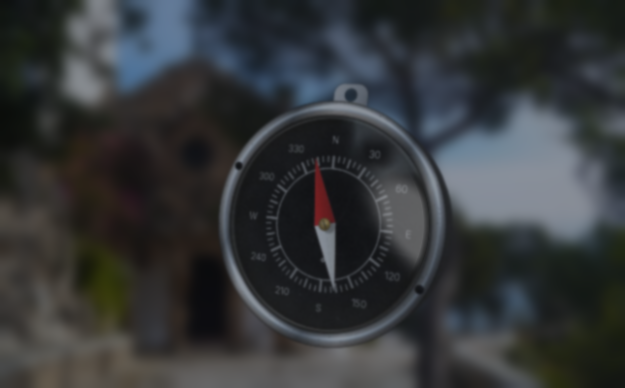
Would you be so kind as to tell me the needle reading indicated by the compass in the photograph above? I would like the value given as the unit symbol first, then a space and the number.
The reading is ° 345
